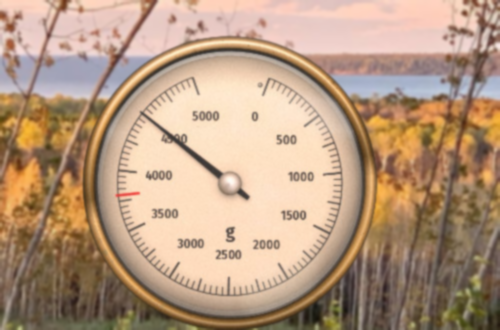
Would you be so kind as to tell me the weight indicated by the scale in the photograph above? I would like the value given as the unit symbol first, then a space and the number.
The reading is g 4500
